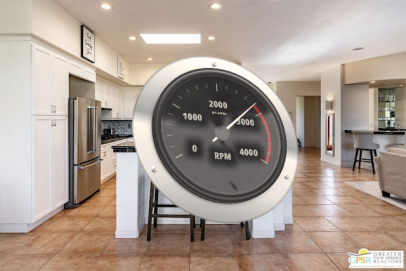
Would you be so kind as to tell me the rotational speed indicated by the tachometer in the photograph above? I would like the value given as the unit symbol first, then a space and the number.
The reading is rpm 2800
